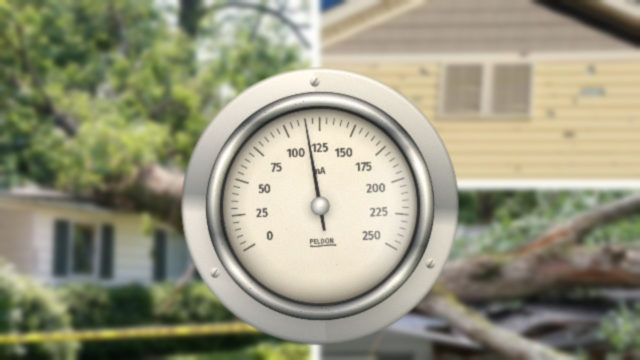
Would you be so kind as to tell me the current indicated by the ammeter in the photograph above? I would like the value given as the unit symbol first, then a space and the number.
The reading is mA 115
